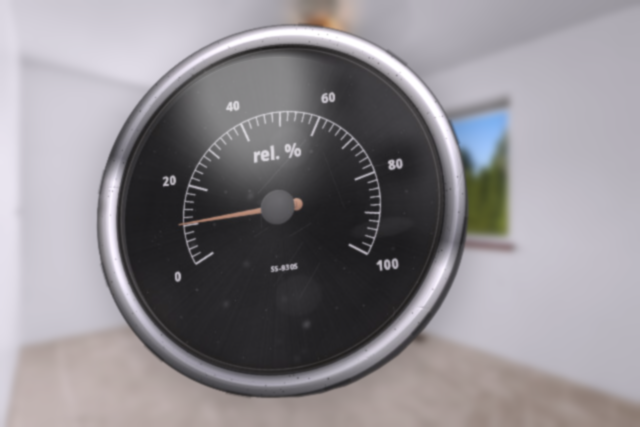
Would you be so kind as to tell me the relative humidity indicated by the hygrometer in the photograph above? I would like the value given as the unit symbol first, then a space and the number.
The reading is % 10
